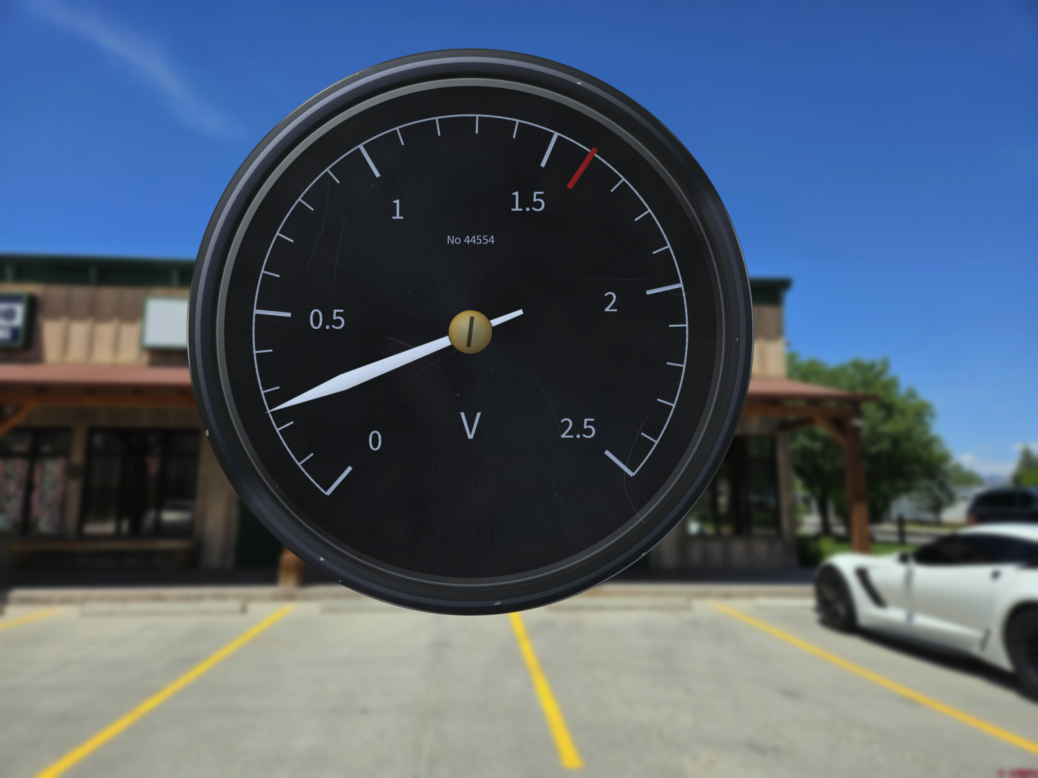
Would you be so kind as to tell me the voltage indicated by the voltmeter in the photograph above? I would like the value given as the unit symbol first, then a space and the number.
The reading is V 0.25
